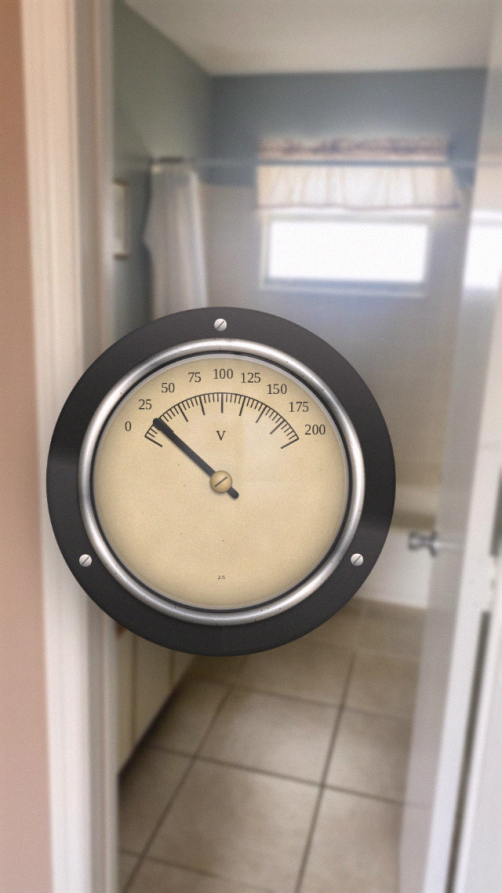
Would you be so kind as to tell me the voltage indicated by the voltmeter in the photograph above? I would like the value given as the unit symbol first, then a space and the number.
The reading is V 20
